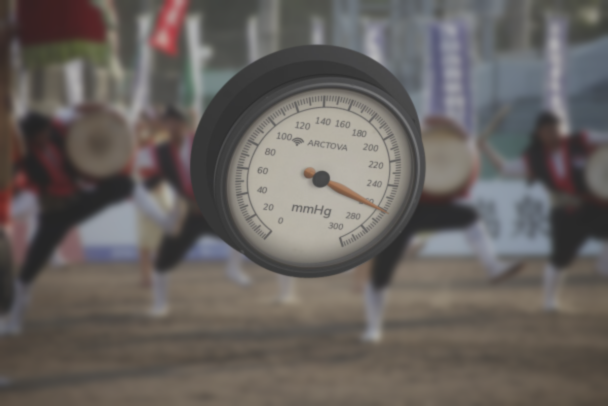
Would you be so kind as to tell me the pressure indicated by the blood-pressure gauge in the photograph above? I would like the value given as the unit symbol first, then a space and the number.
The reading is mmHg 260
